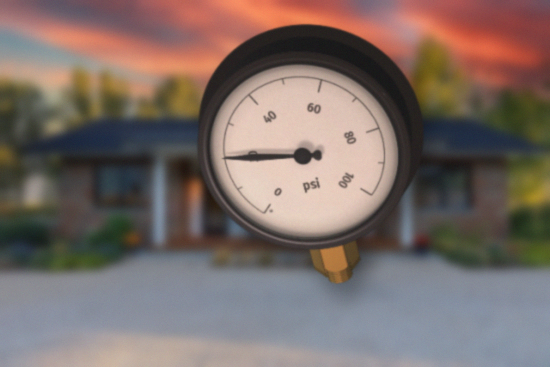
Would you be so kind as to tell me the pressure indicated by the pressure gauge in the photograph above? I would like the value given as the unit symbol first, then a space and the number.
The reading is psi 20
